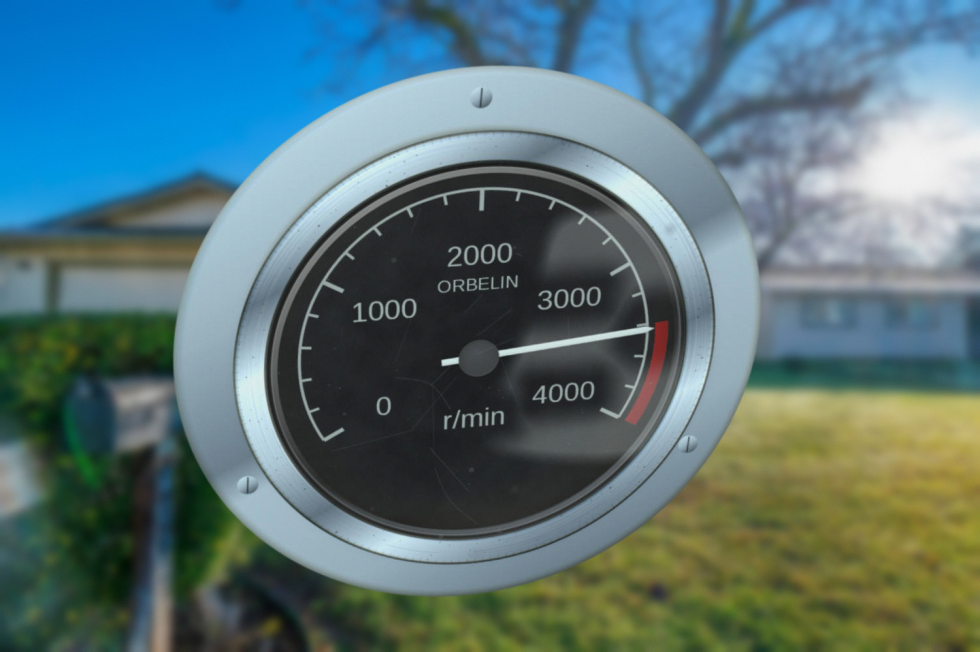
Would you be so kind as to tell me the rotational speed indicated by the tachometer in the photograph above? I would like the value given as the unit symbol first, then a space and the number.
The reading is rpm 3400
